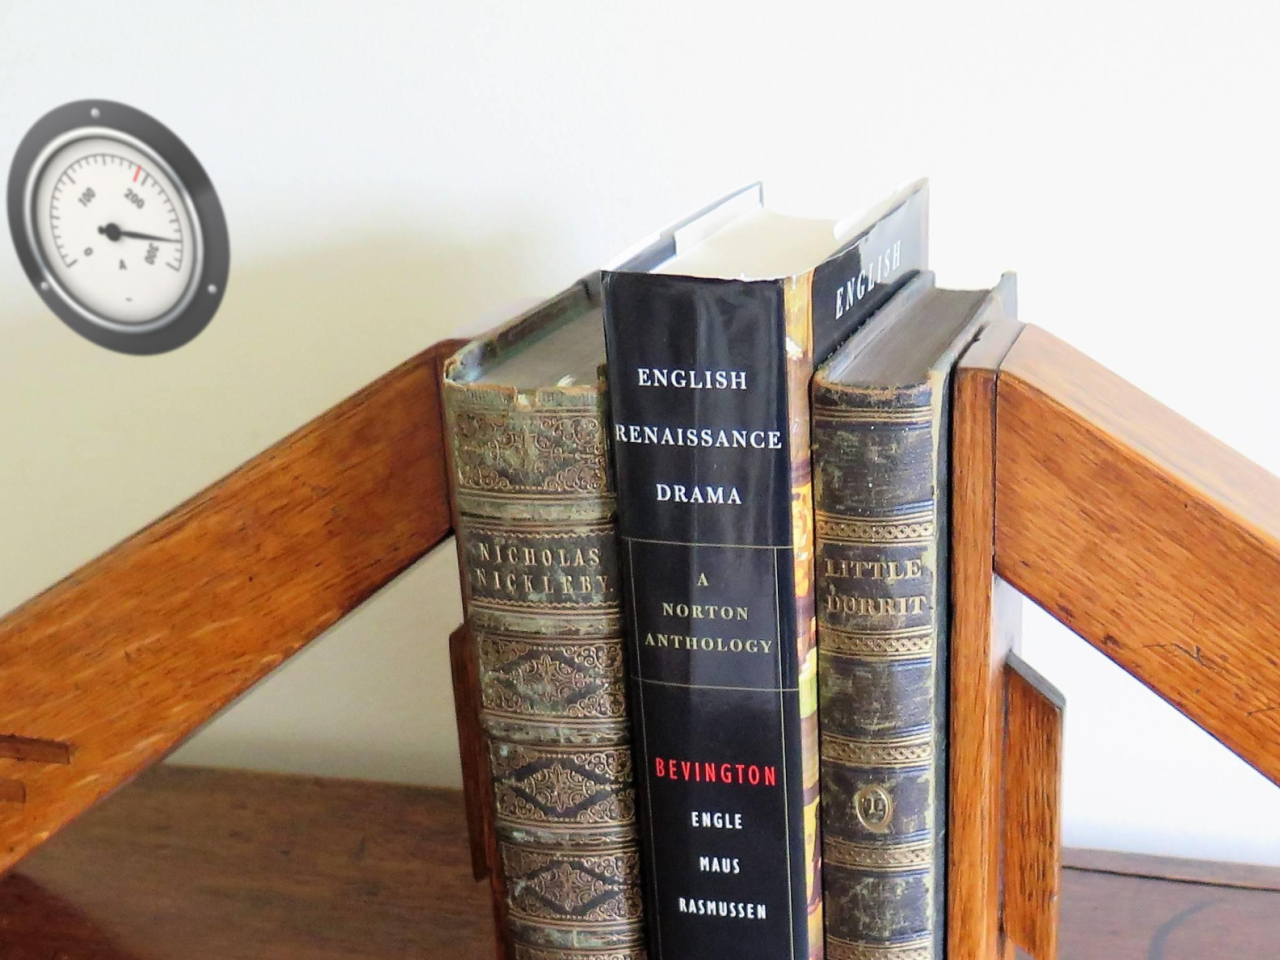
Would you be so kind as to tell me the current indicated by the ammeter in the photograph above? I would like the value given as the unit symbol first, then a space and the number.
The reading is A 270
